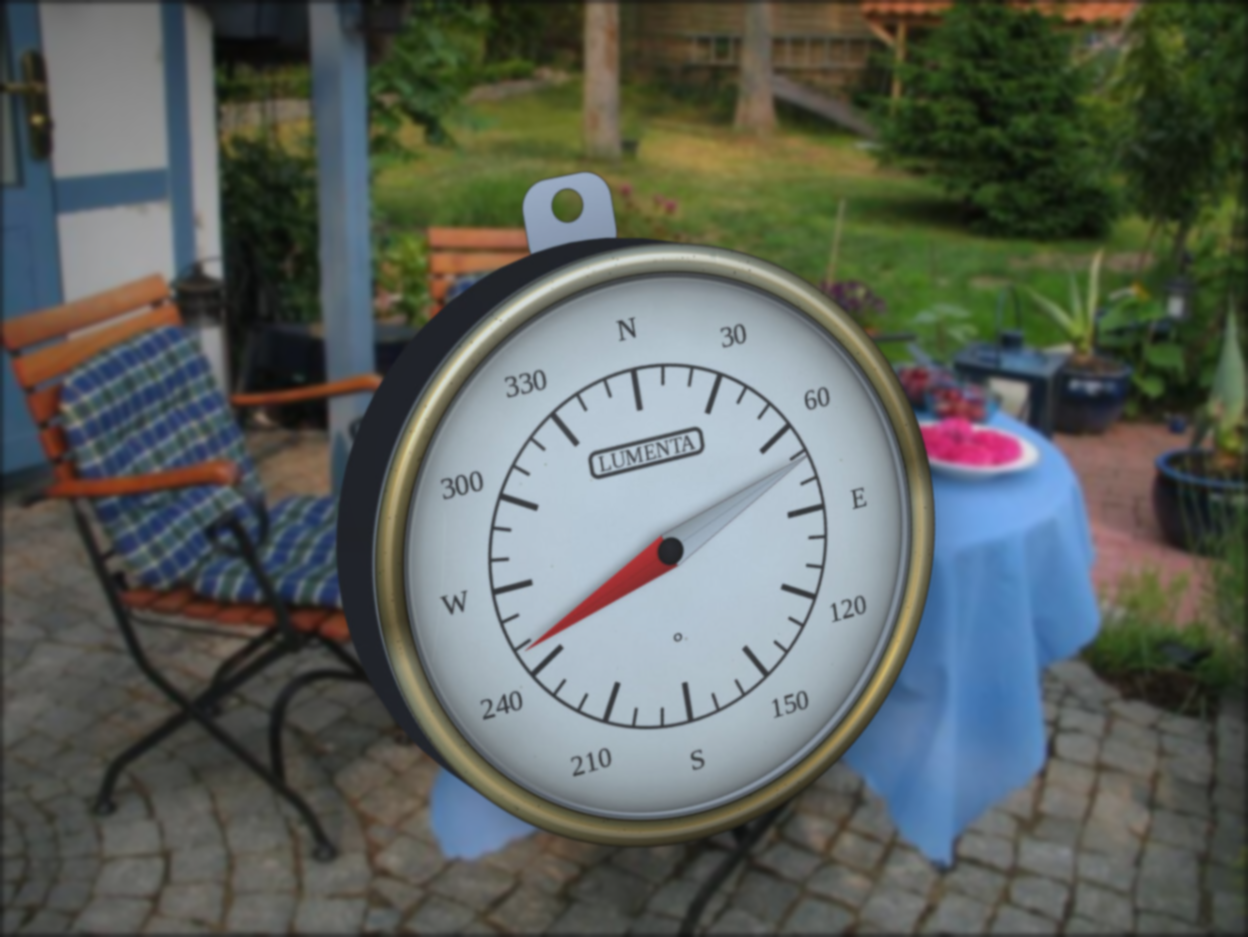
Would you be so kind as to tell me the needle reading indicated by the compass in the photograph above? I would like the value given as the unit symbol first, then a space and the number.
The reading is ° 250
